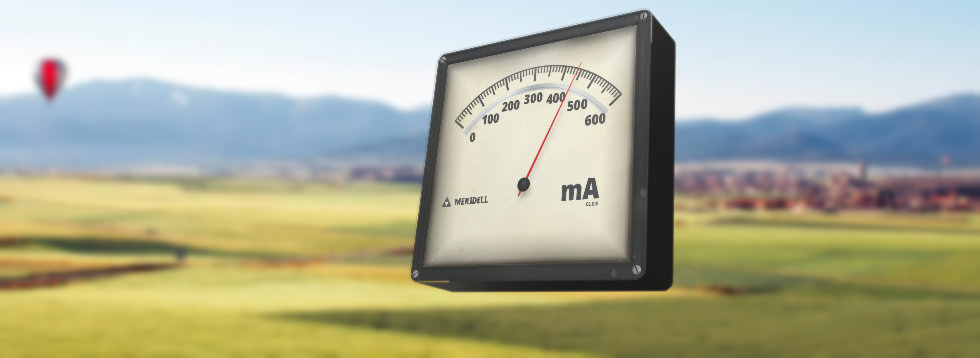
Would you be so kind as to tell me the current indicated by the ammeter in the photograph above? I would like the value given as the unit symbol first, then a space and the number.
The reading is mA 450
